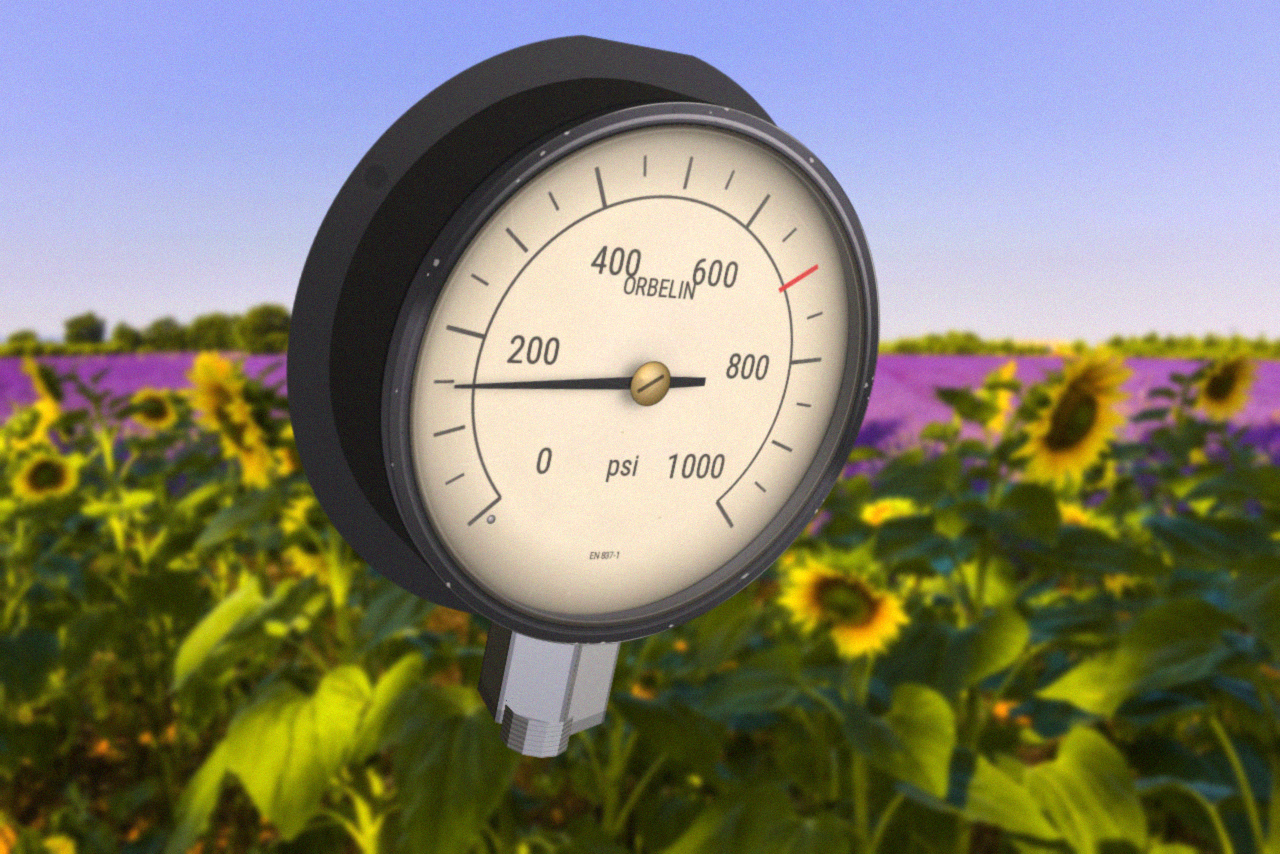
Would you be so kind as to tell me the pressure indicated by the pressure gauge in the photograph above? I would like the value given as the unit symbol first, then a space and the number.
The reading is psi 150
